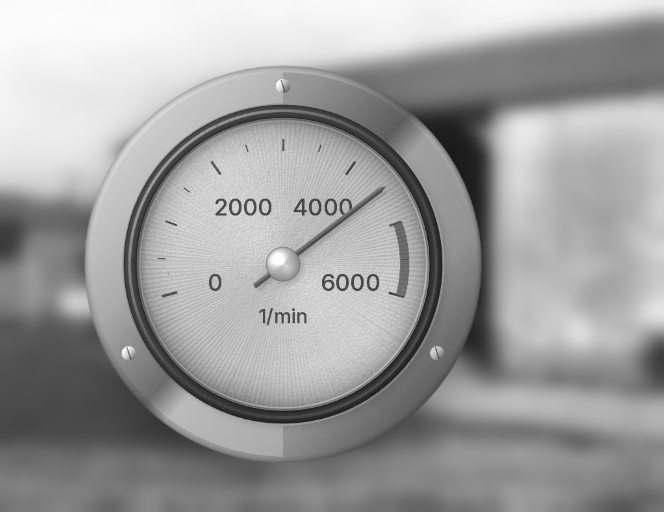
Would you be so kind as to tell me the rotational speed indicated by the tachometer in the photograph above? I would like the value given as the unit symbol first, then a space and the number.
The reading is rpm 4500
